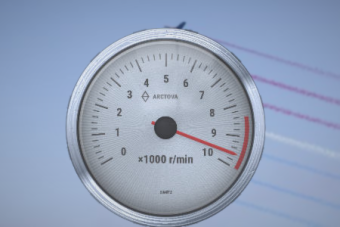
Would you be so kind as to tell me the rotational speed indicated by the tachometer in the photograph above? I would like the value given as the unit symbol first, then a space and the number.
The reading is rpm 9600
